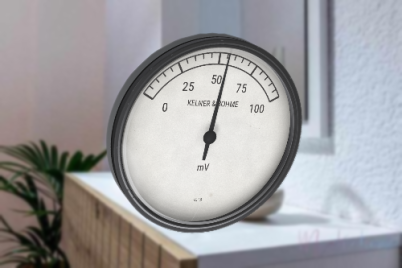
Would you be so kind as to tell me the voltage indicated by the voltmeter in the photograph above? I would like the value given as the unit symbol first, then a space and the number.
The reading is mV 55
